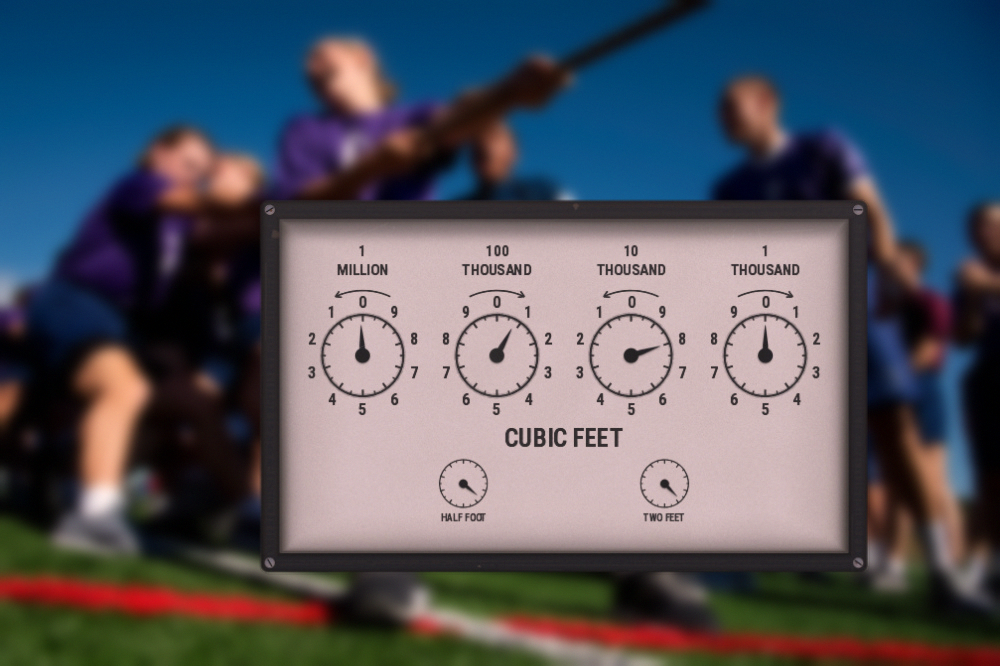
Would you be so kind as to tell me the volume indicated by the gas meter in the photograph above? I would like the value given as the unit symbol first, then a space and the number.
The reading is ft³ 8000
